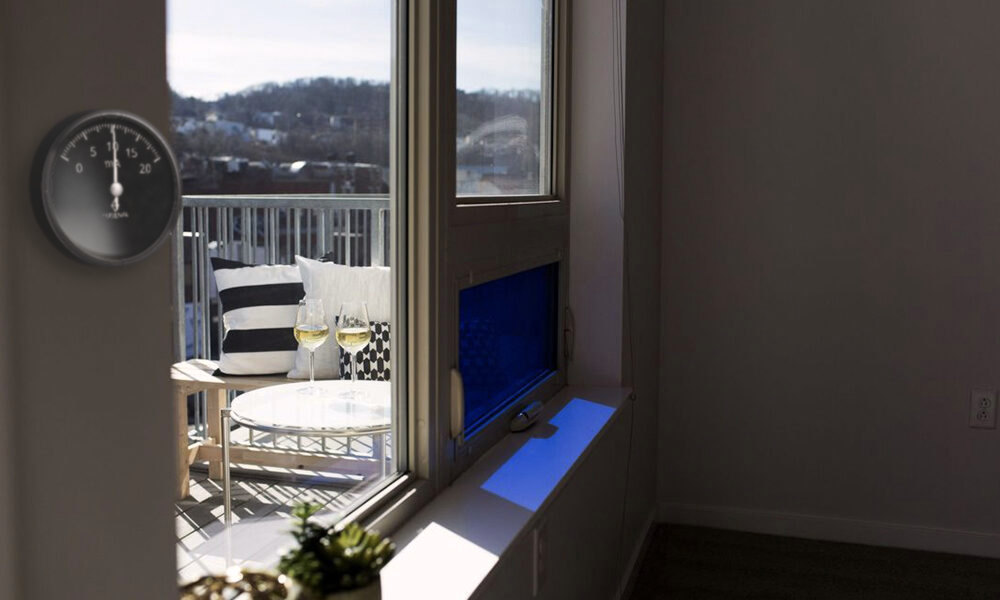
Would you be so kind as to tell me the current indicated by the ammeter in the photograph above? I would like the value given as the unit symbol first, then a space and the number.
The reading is mA 10
